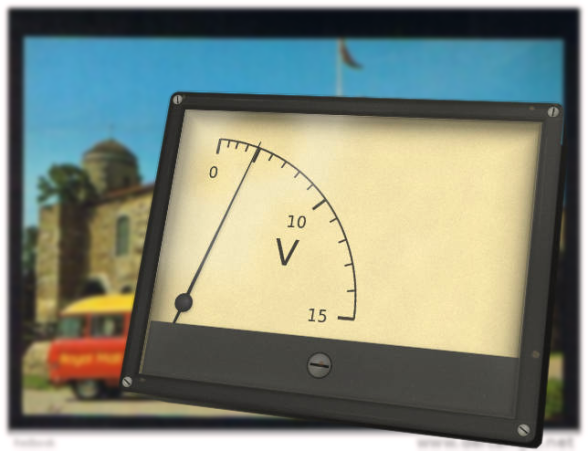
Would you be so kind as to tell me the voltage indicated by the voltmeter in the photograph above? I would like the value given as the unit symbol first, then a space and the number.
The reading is V 5
